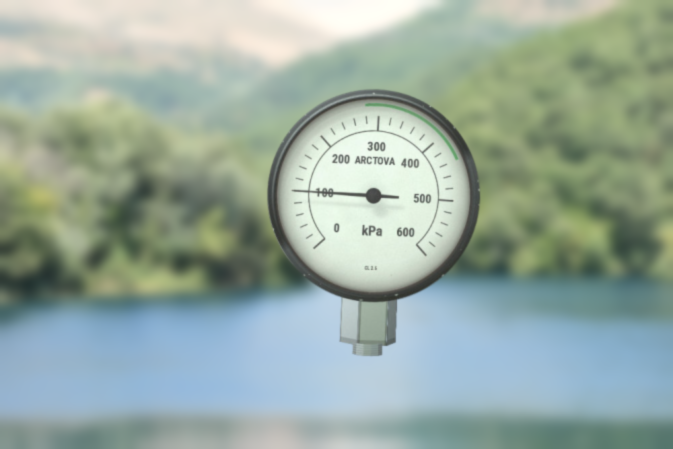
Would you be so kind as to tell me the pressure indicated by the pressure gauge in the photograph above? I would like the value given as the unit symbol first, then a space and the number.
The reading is kPa 100
